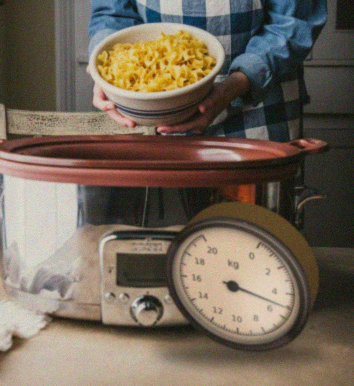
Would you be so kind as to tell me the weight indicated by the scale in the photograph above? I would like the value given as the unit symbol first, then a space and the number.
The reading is kg 5
